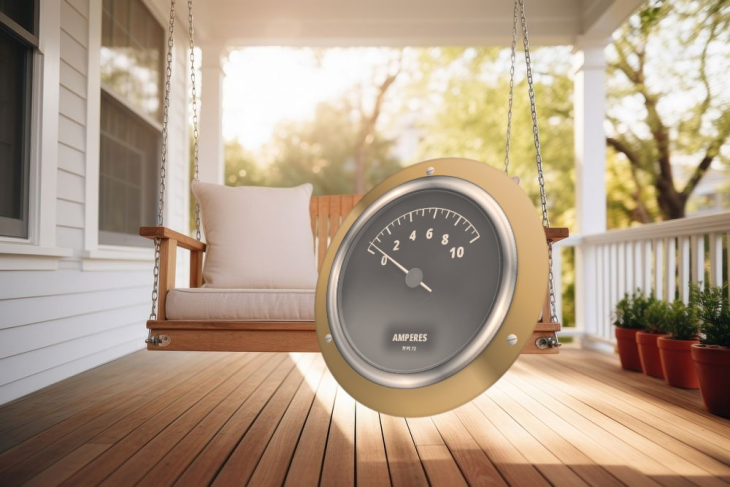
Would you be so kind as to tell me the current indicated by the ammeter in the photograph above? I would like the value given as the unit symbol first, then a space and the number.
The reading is A 0.5
